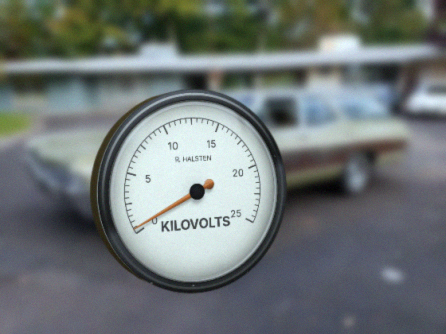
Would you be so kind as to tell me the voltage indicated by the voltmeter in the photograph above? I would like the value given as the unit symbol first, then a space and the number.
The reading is kV 0.5
